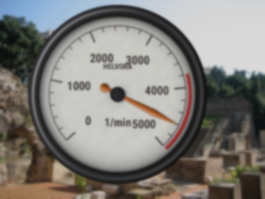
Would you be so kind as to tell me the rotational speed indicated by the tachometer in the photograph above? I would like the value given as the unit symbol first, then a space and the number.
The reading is rpm 4600
